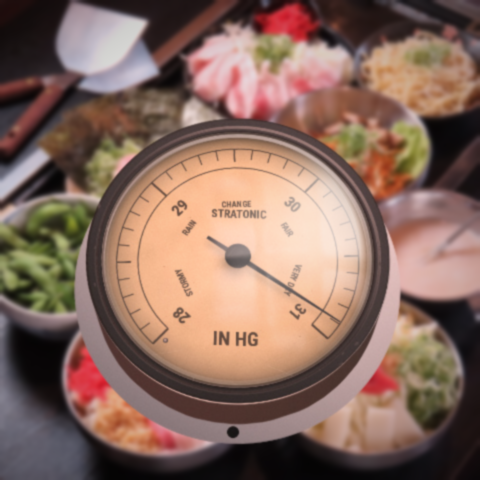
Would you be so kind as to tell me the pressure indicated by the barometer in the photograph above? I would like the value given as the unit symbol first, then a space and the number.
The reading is inHg 30.9
